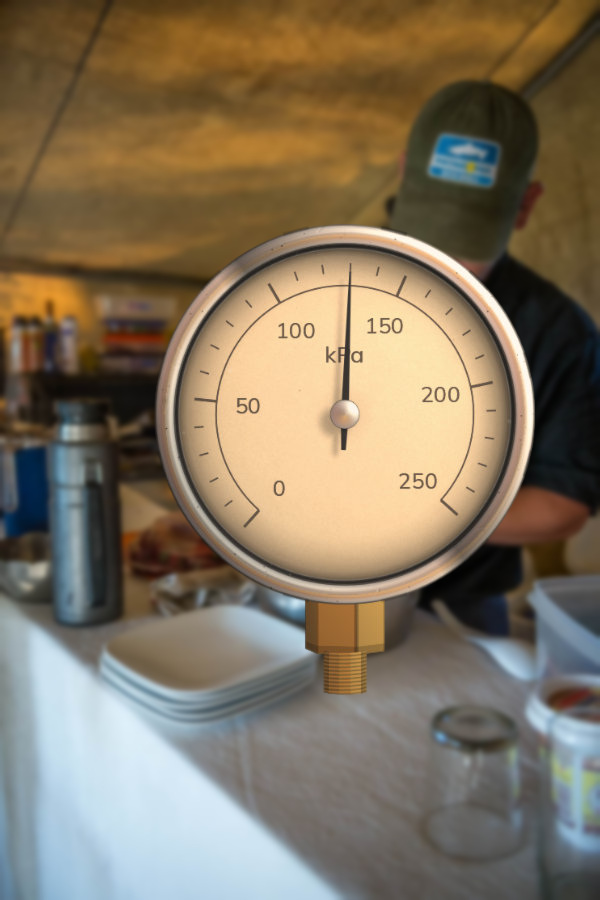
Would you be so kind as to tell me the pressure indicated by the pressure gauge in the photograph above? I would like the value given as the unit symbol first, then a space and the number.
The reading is kPa 130
